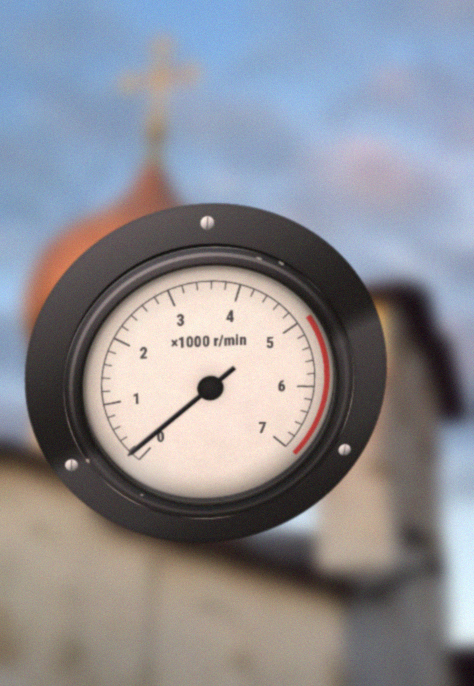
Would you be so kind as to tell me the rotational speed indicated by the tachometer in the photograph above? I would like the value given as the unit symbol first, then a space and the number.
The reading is rpm 200
